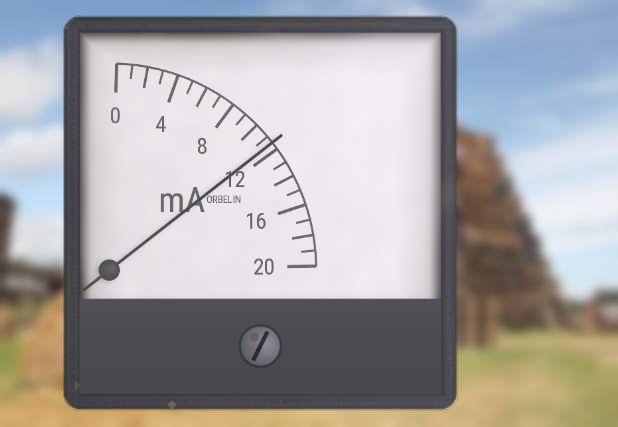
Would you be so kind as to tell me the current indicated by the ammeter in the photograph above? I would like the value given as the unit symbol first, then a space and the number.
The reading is mA 11.5
